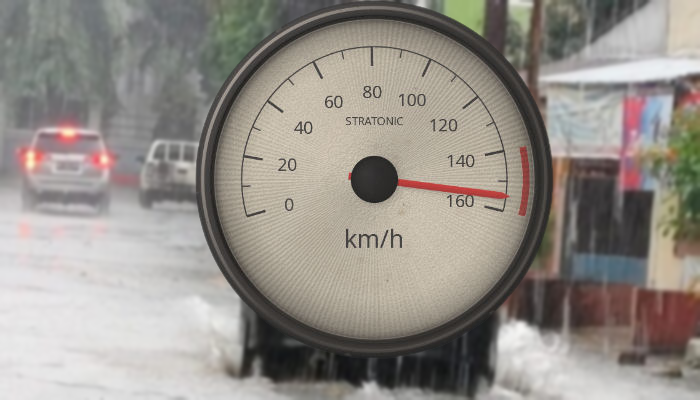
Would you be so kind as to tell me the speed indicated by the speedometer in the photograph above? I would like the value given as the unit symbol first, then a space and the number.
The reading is km/h 155
